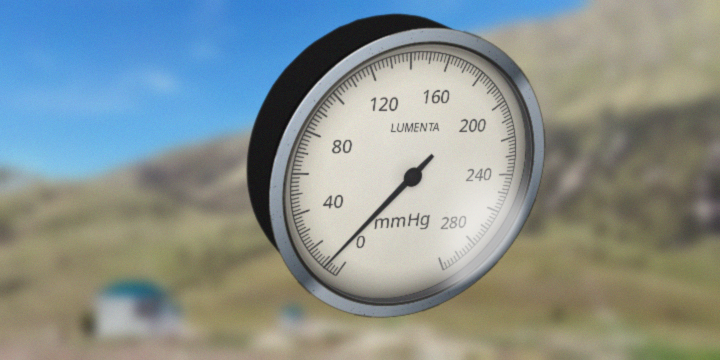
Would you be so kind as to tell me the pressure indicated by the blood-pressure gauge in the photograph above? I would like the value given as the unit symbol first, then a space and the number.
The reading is mmHg 10
